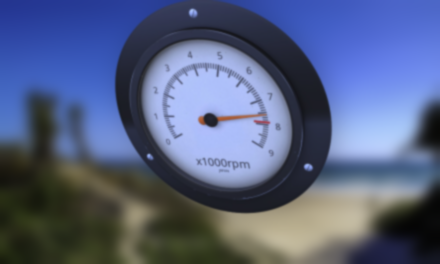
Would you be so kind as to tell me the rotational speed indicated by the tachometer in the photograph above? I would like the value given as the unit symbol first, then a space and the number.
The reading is rpm 7500
